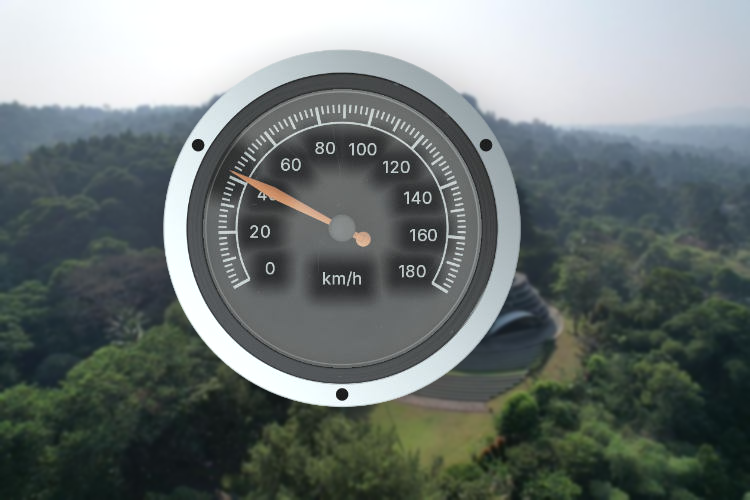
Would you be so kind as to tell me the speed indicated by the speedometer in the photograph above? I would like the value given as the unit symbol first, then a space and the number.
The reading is km/h 42
